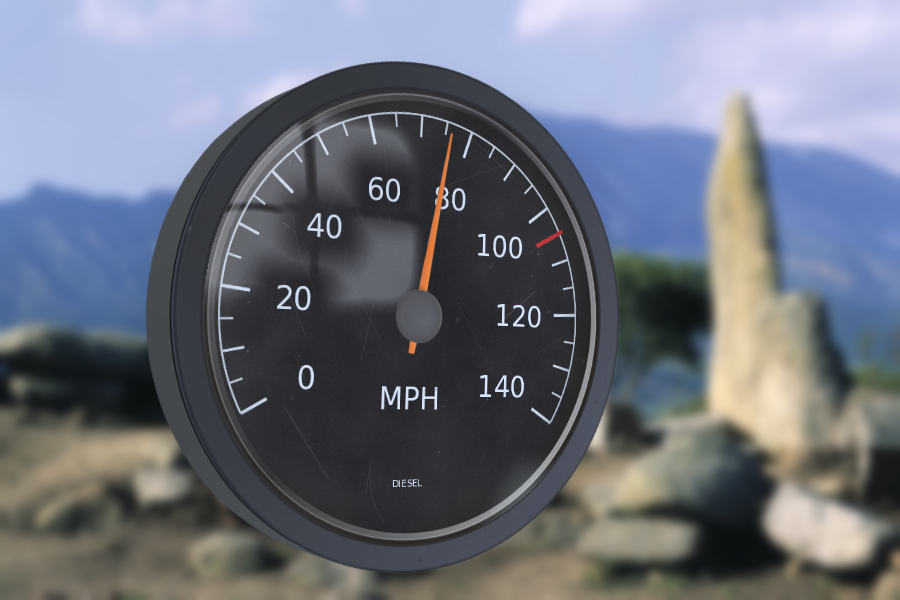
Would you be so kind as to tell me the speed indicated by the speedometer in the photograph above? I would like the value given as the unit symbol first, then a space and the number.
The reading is mph 75
